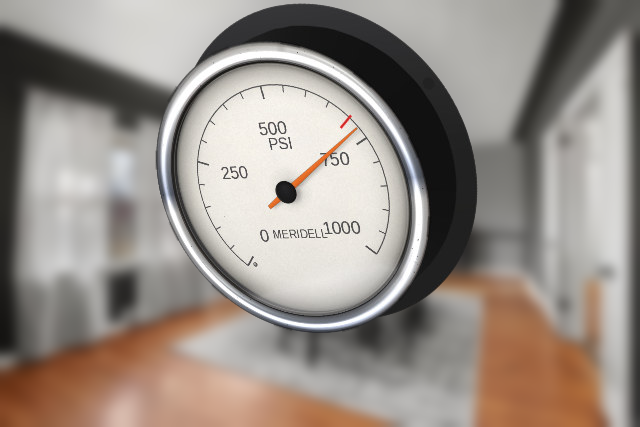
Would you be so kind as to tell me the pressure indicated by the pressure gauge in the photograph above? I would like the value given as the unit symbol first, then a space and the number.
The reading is psi 725
